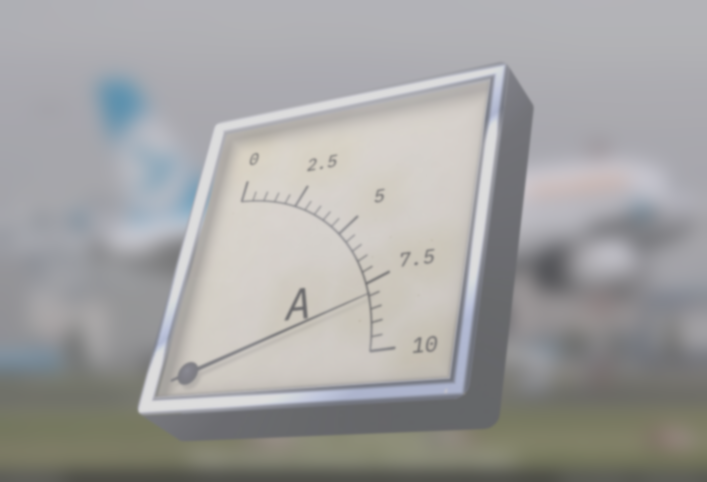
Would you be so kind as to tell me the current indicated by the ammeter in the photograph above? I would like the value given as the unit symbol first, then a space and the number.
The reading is A 8
